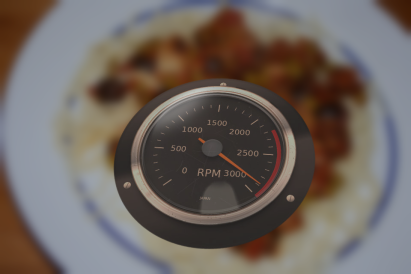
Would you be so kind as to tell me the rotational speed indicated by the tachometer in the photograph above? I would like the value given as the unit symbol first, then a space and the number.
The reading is rpm 2900
